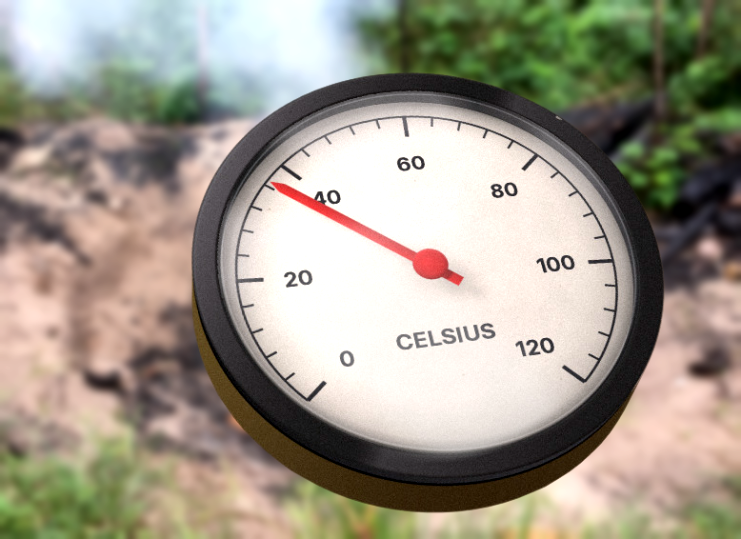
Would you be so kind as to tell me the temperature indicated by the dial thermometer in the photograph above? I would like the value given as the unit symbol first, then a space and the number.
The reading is °C 36
